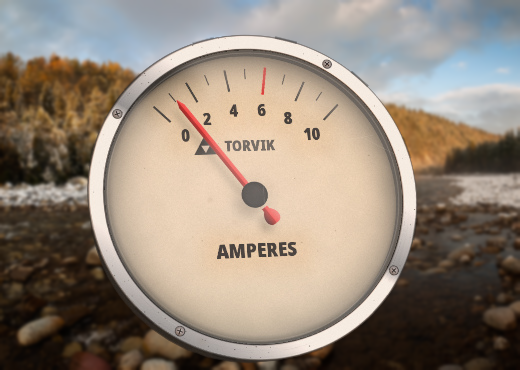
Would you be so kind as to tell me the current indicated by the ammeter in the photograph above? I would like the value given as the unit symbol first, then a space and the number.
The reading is A 1
